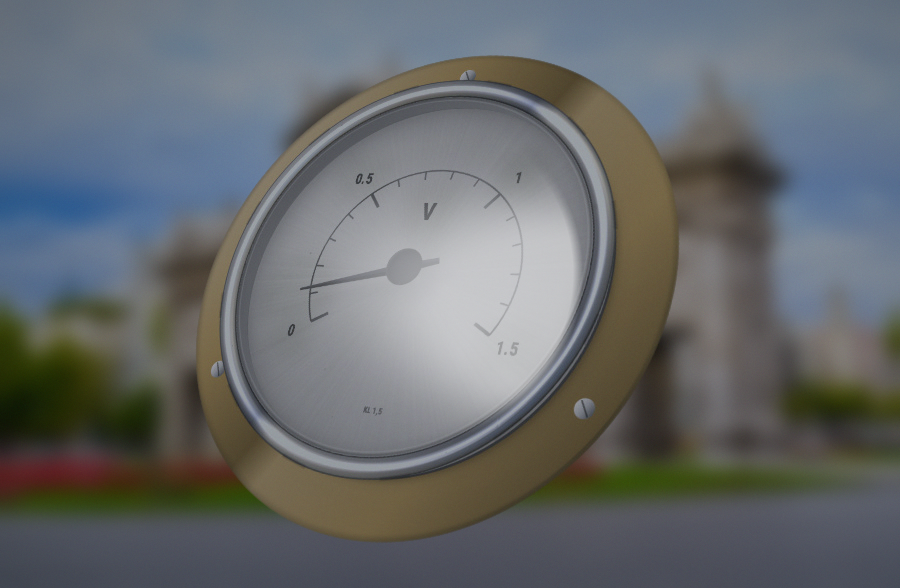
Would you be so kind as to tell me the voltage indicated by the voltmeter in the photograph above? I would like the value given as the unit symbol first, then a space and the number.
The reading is V 0.1
